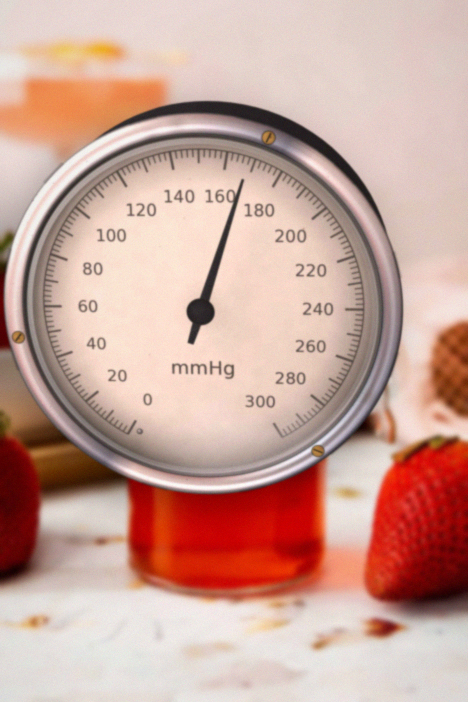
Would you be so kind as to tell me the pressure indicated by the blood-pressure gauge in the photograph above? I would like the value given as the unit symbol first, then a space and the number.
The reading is mmHg 168
